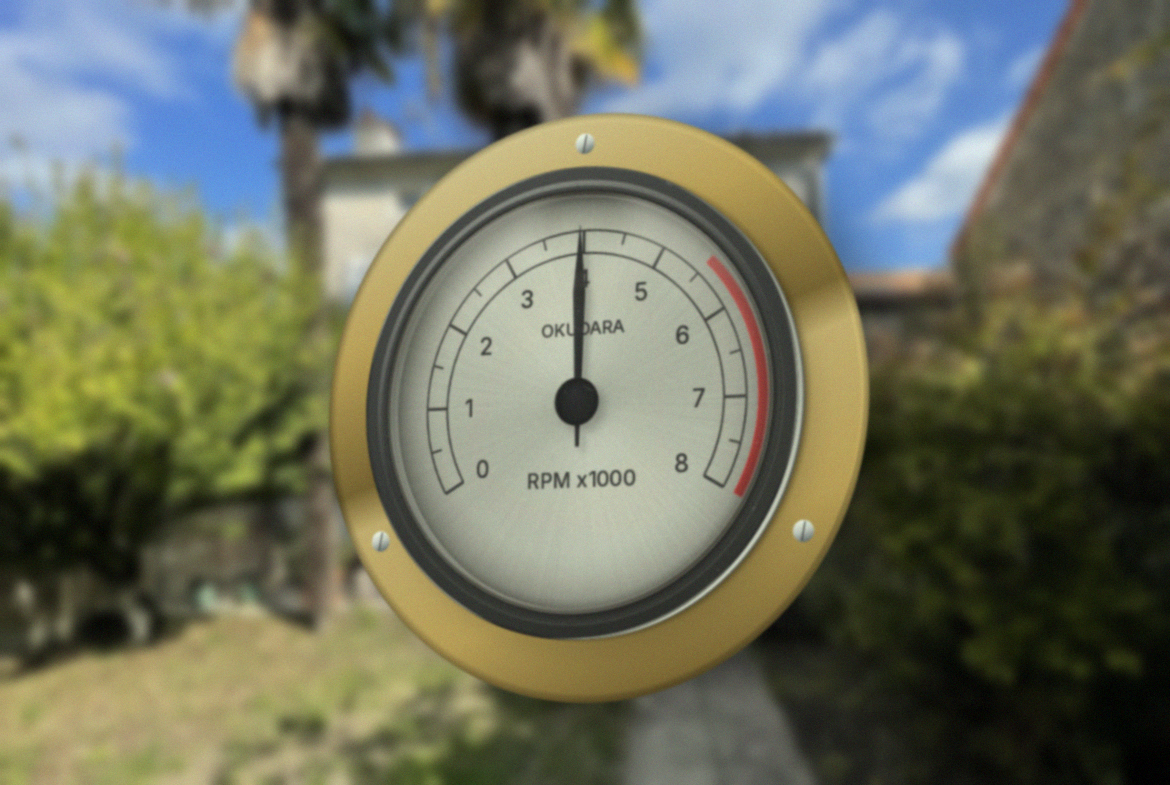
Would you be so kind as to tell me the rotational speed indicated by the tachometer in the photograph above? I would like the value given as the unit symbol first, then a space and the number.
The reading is rpm 4000
